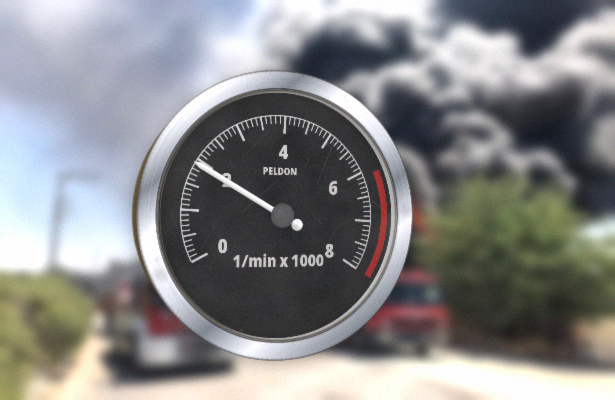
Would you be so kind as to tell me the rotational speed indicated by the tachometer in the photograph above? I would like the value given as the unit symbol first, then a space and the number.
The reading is rpm 1900
